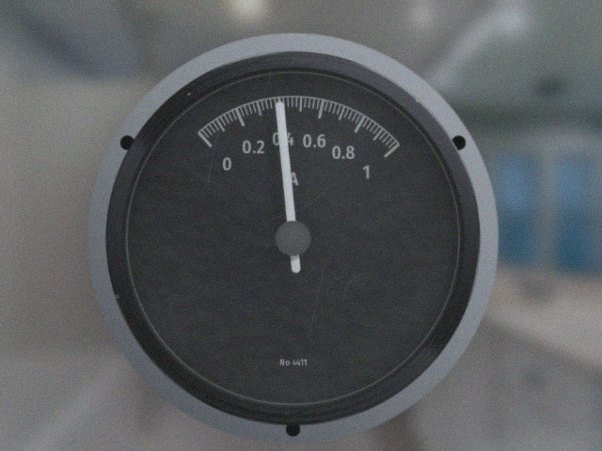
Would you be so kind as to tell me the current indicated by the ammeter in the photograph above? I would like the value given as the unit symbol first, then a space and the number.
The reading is A 0.4
